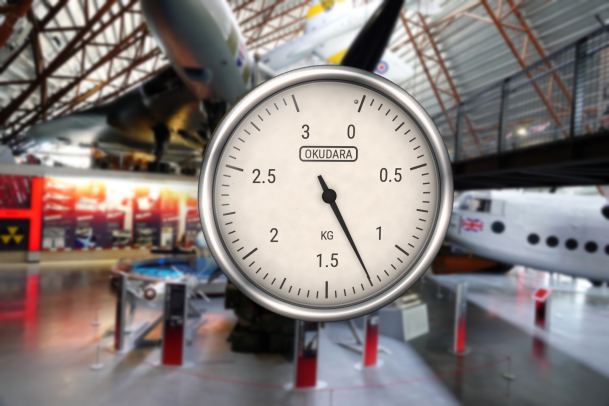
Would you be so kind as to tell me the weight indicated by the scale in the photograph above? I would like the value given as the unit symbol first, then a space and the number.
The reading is kg 1.25
